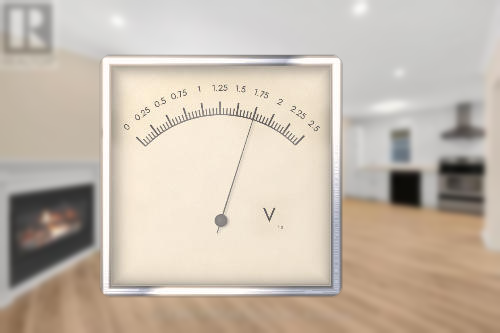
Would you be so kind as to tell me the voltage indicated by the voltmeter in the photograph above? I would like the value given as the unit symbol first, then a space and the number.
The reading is V 1.75
